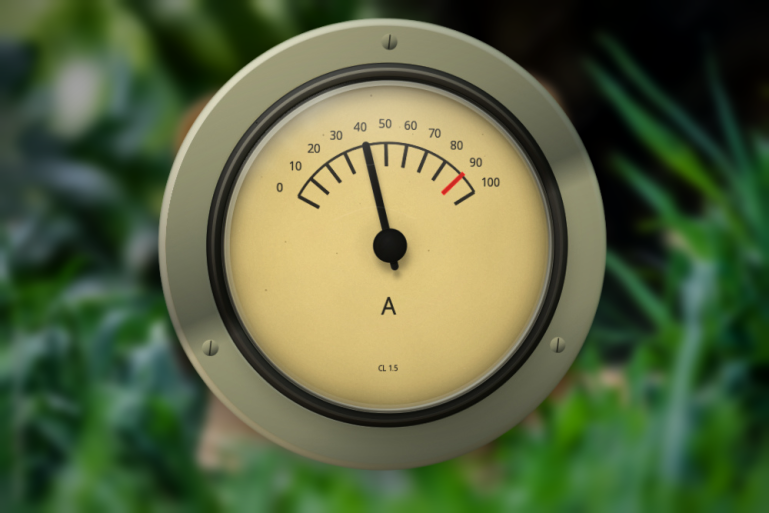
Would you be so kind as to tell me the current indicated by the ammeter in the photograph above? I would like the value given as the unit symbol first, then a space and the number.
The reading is A 40
